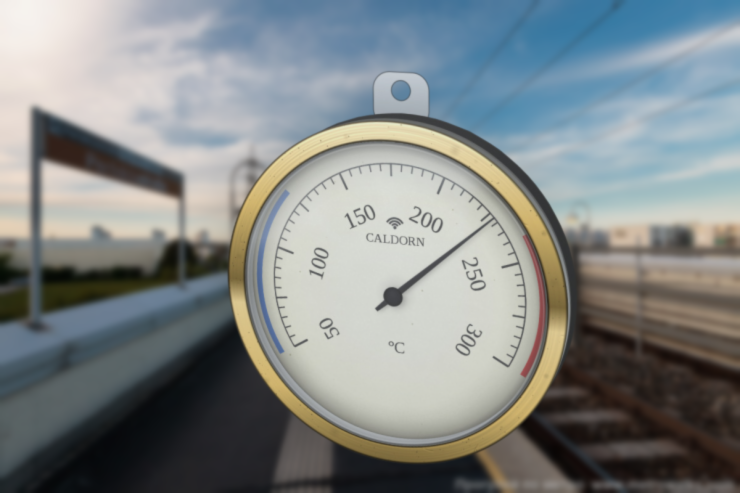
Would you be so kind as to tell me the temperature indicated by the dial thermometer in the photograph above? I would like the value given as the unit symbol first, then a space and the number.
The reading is °C 227.5
